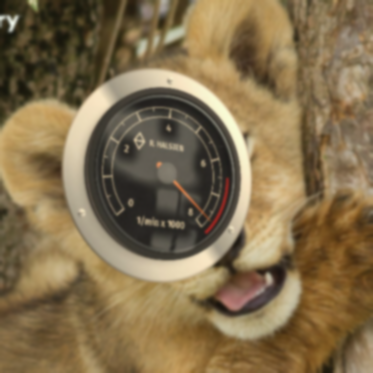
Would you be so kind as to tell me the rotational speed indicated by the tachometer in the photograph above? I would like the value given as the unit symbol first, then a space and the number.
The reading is rpm 7750
